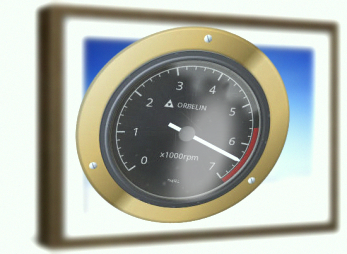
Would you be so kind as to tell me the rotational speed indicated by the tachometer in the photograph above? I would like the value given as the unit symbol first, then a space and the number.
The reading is rpm 6400
